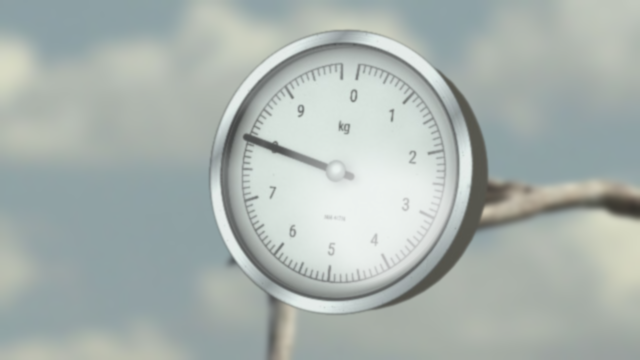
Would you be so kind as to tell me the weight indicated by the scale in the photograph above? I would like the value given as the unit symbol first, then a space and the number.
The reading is kg 8
